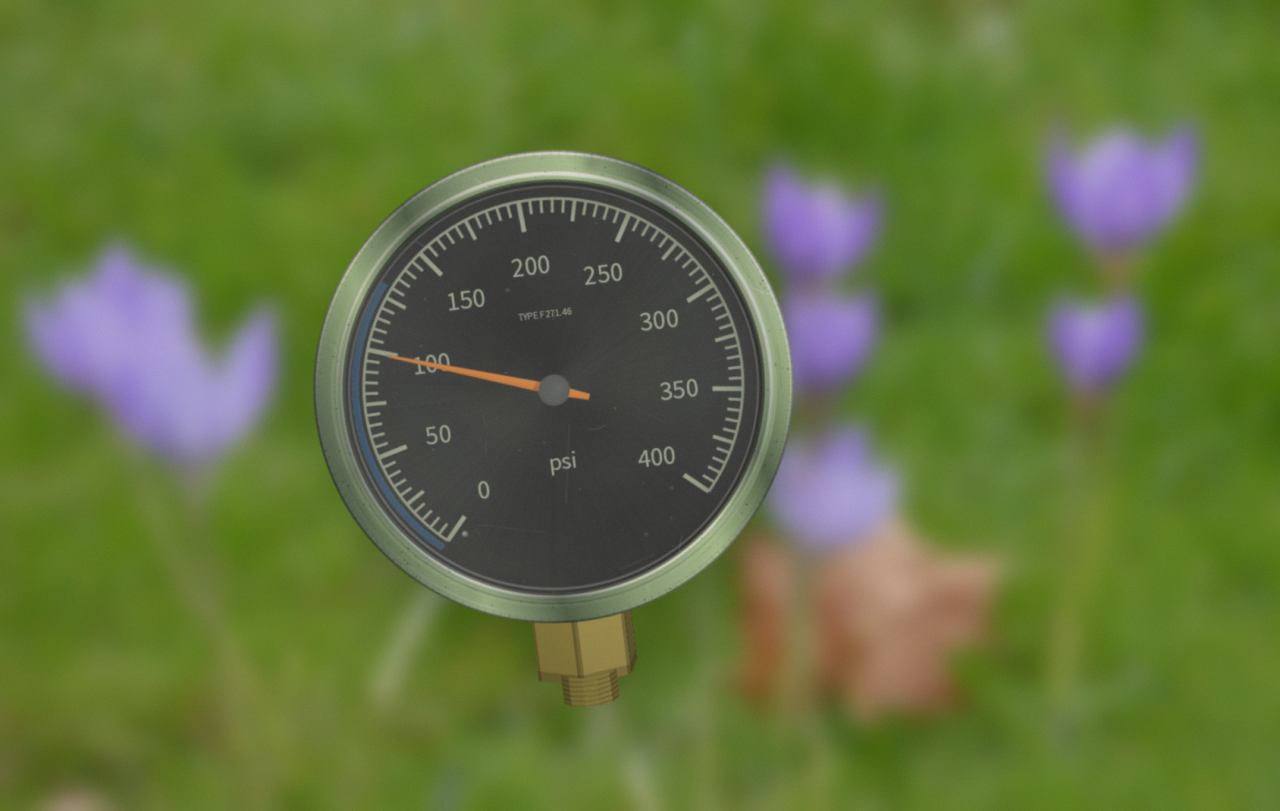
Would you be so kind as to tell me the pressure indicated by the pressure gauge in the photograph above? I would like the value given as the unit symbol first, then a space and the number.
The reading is psi 100
